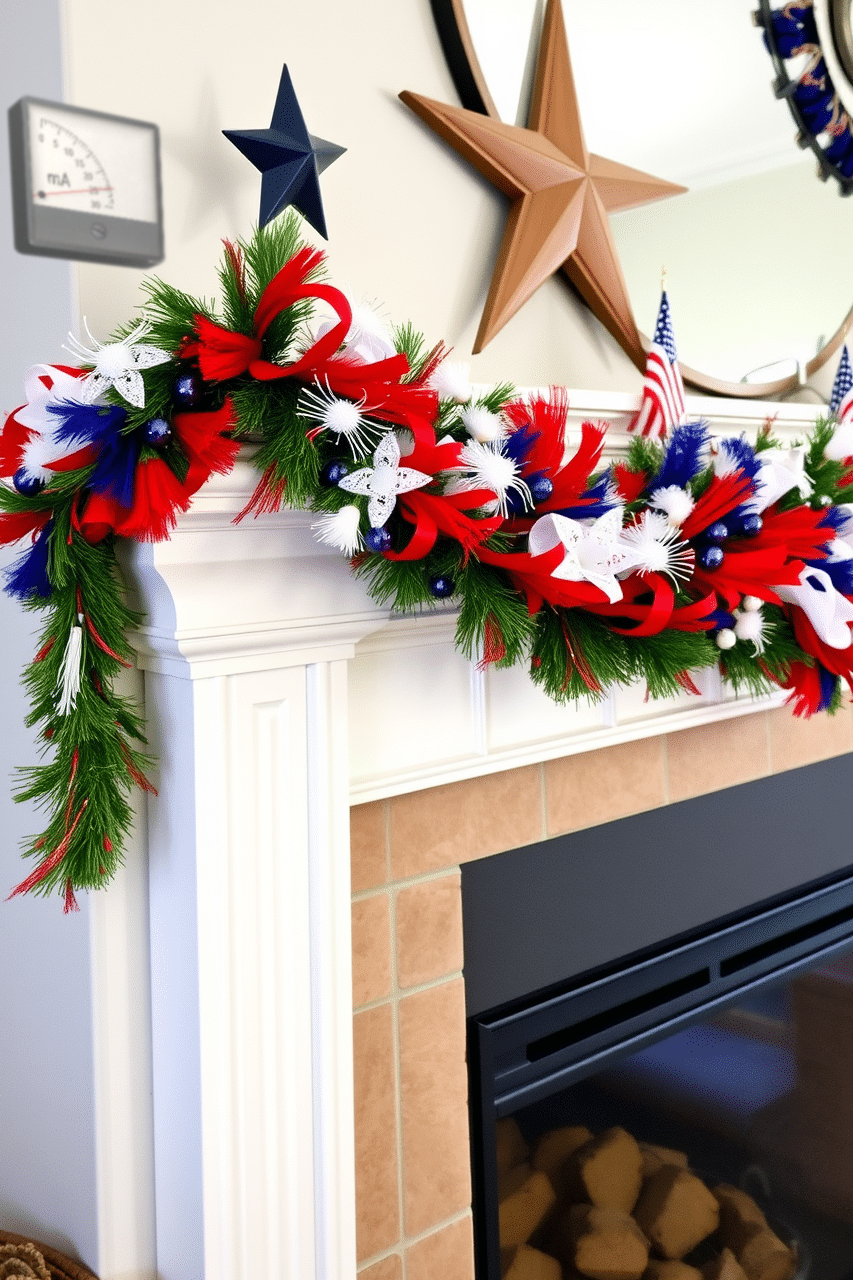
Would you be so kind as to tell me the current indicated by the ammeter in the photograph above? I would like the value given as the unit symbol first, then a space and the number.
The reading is mA 25
